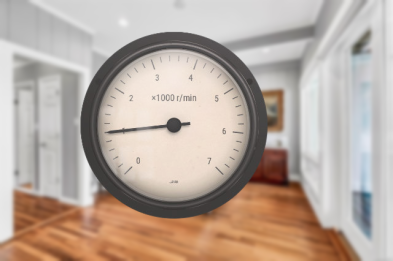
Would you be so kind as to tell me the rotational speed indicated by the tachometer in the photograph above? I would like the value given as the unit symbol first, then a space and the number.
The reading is rpm 1000
